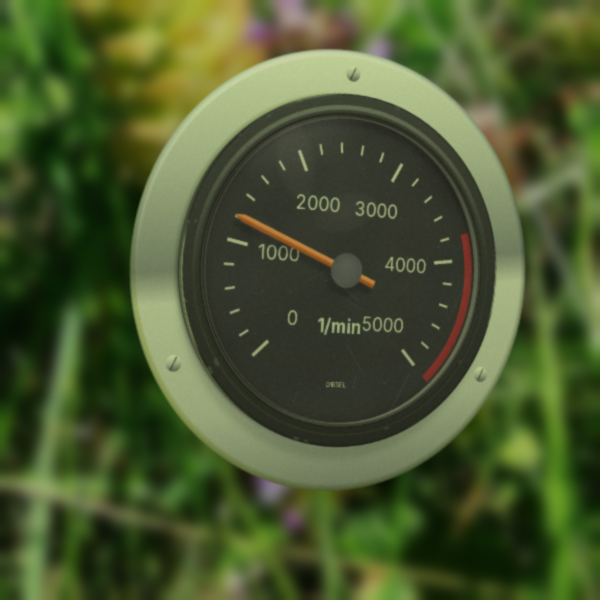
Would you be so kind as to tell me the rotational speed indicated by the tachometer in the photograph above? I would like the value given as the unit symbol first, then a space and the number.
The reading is rpm 1200
